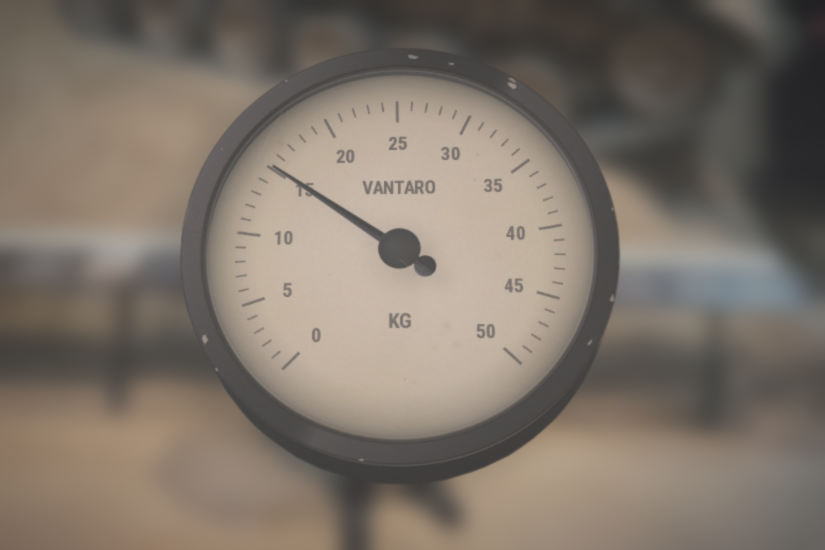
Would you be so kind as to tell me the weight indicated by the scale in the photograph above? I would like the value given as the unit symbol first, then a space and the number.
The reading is kg 15
